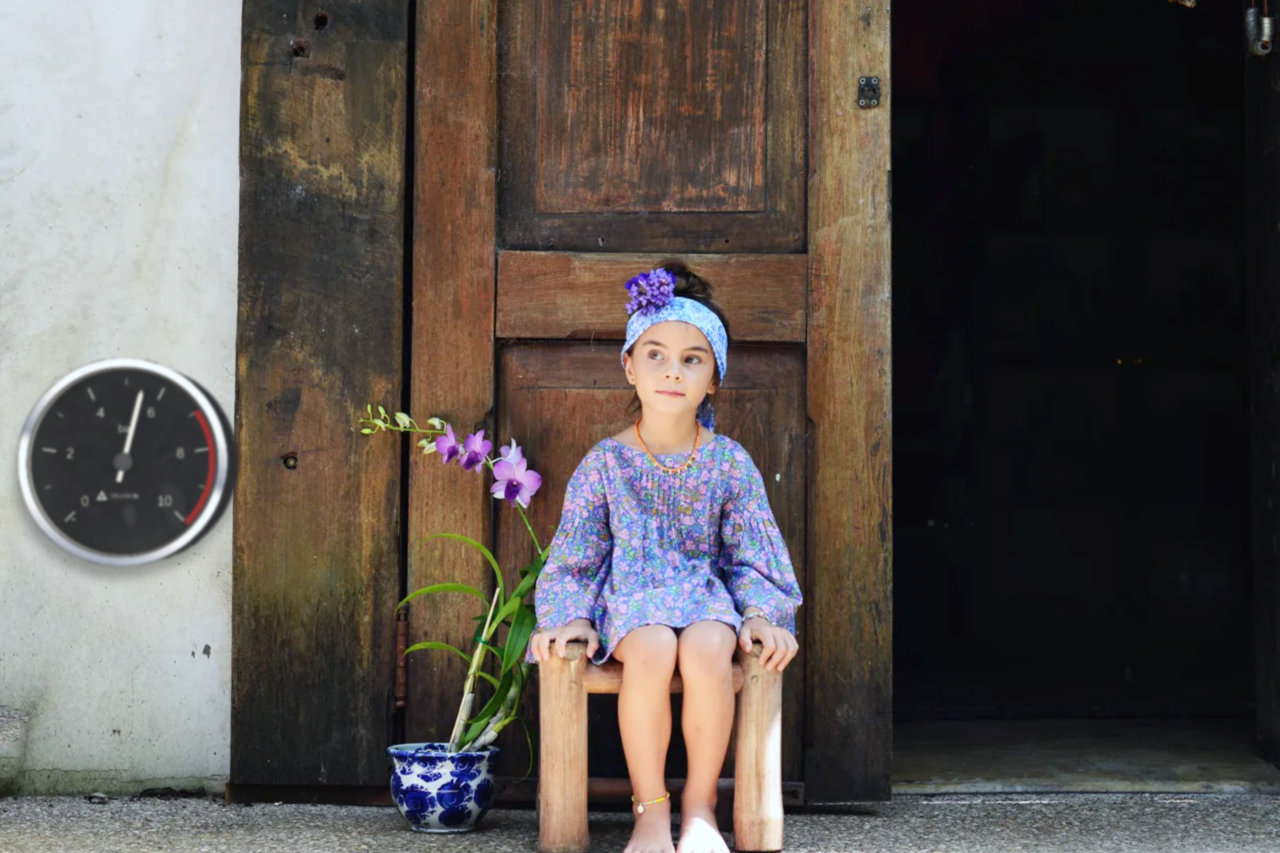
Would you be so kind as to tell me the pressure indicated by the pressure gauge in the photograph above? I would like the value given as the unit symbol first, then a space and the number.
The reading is bar 5.5
